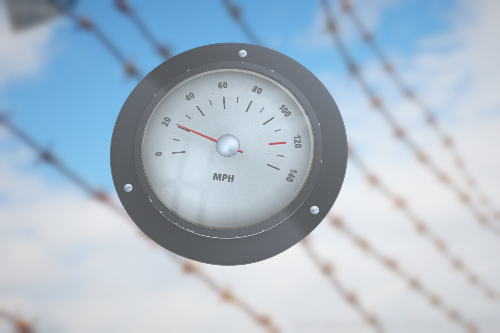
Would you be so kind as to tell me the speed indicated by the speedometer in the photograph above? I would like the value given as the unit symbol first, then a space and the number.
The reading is mph 20
